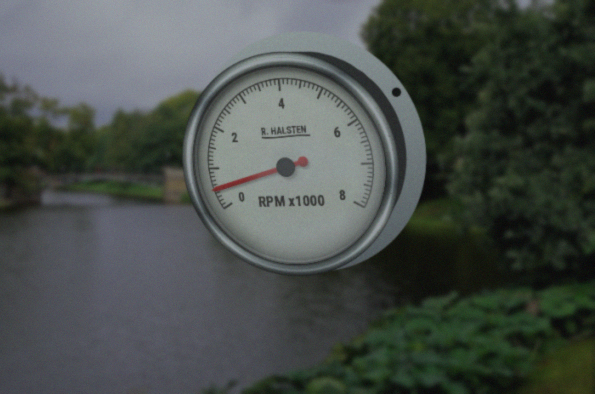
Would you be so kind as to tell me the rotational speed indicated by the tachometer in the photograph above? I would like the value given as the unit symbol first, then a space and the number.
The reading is rpm 500
